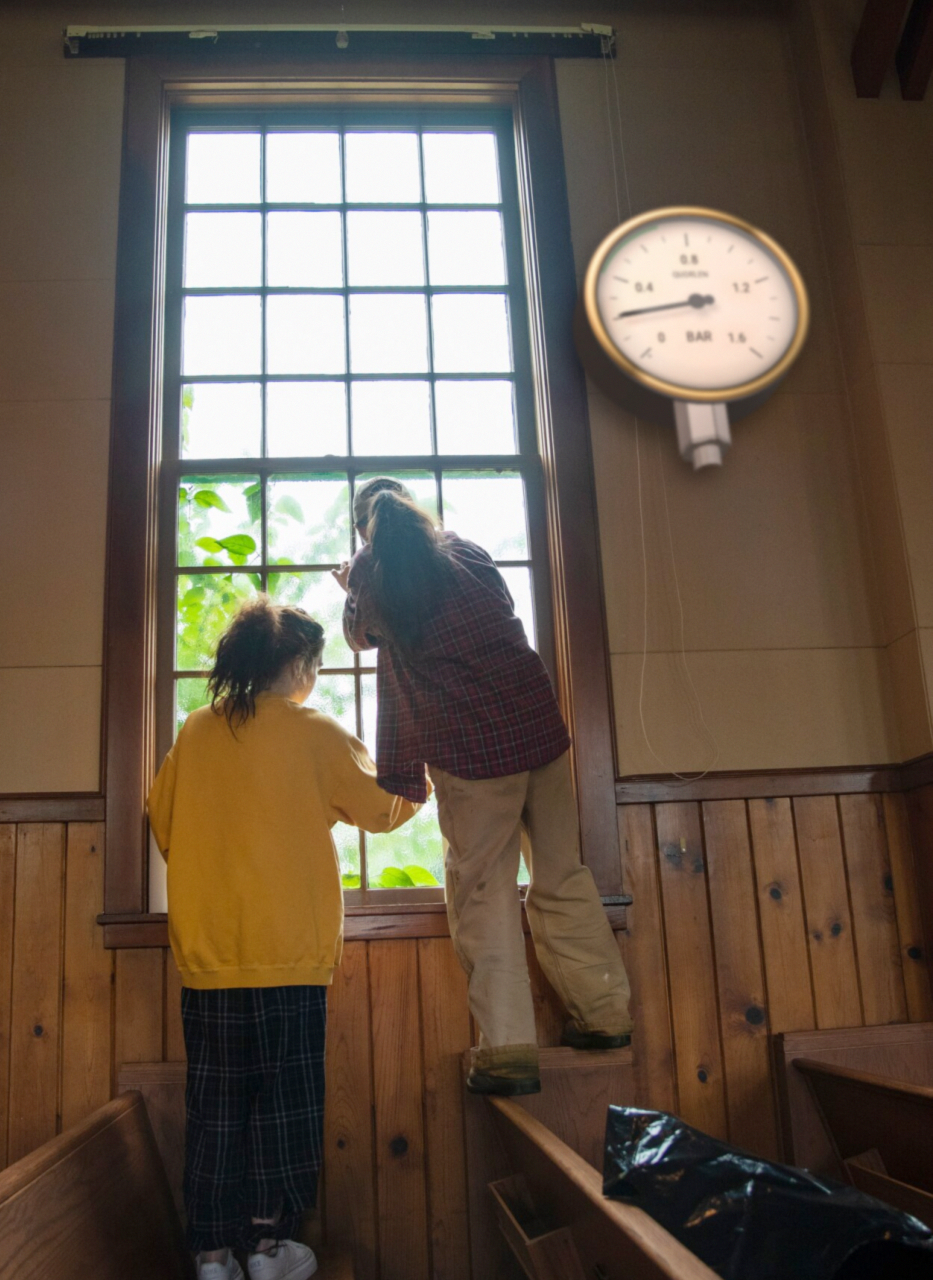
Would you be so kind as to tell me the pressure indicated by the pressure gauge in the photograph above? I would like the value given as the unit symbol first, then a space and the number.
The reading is bar 0.2
